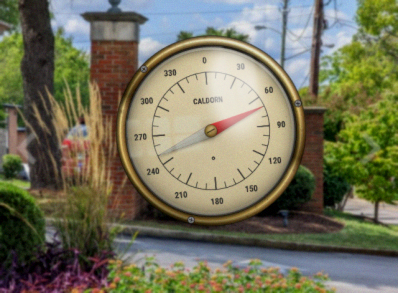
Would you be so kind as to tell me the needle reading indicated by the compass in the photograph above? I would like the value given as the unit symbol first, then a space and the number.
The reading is ° 70
